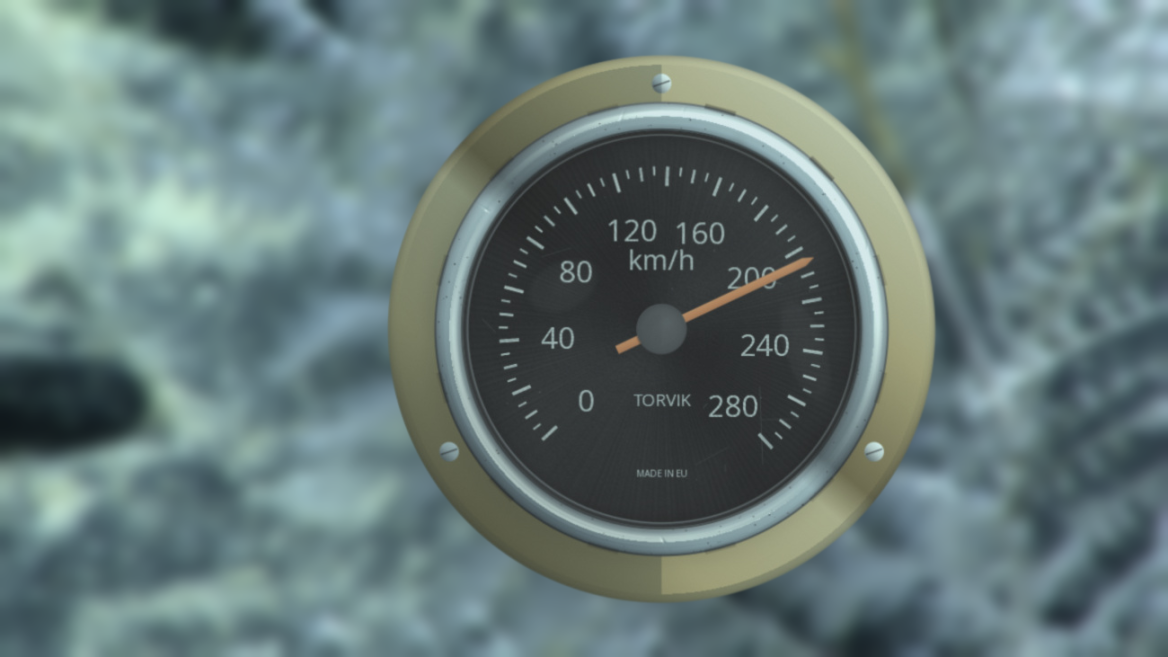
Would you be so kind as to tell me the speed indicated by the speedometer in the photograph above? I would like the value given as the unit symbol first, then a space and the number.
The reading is km/h 205
